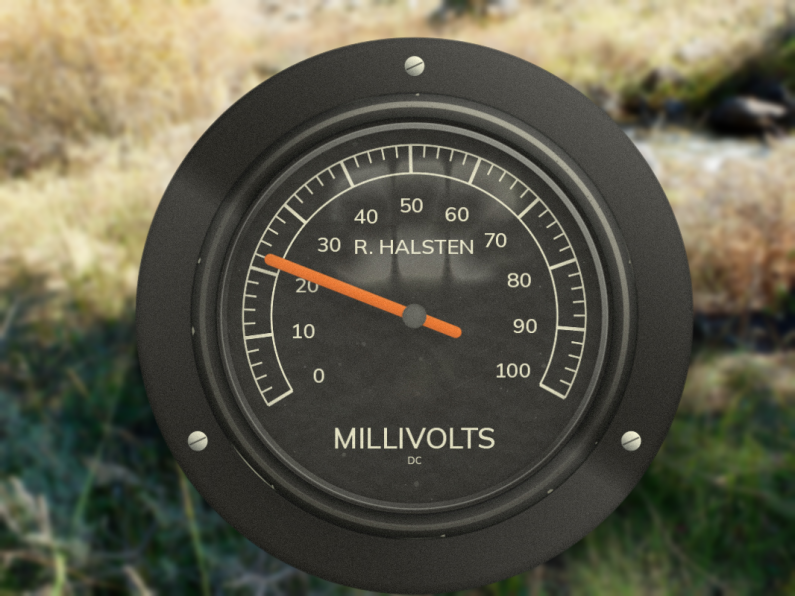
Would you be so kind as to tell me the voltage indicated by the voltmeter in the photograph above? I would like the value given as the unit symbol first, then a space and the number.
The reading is mV 22
